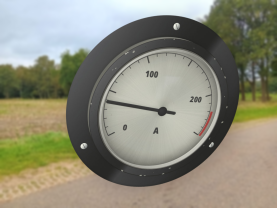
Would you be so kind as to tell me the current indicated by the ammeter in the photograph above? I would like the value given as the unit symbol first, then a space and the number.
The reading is A 40
